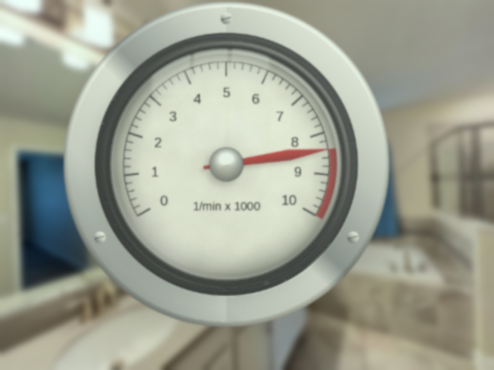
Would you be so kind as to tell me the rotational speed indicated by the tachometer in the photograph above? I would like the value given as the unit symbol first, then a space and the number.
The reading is rpm 8400
